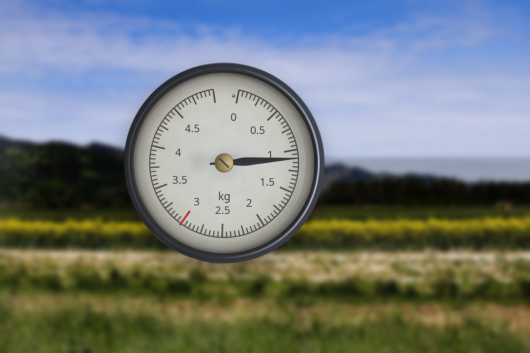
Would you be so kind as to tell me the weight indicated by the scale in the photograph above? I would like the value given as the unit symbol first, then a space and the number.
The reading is kg 1.1
